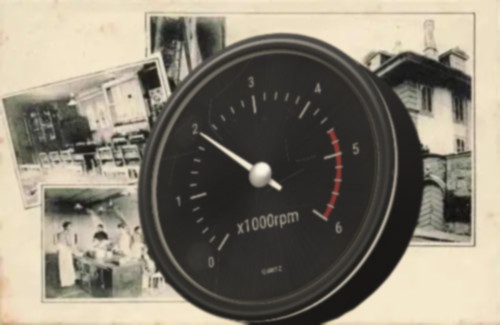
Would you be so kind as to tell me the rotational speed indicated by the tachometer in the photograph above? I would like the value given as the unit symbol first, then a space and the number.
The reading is rpm 2000
